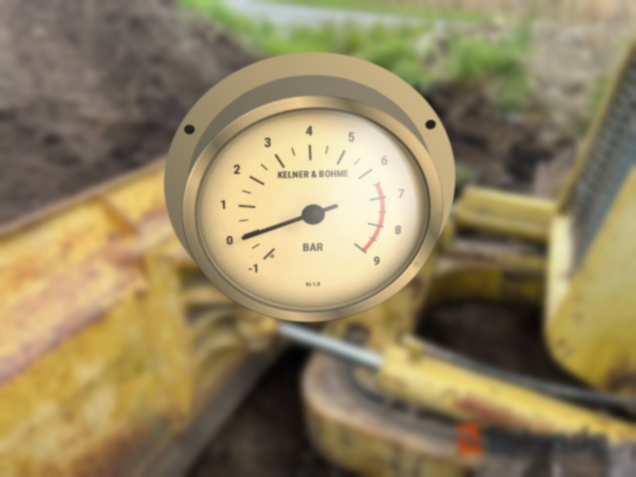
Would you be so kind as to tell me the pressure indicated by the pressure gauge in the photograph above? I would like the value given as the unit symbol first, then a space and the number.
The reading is bar 0
